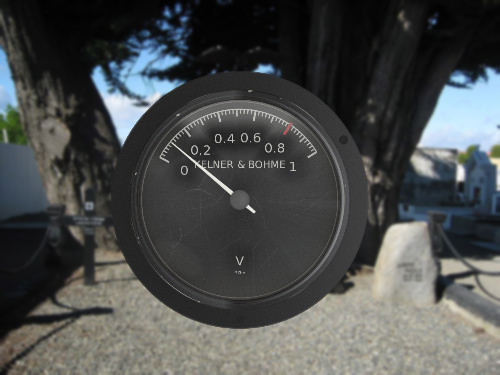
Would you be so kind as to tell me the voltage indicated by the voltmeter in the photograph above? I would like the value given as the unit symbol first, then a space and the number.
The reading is V 0.1
